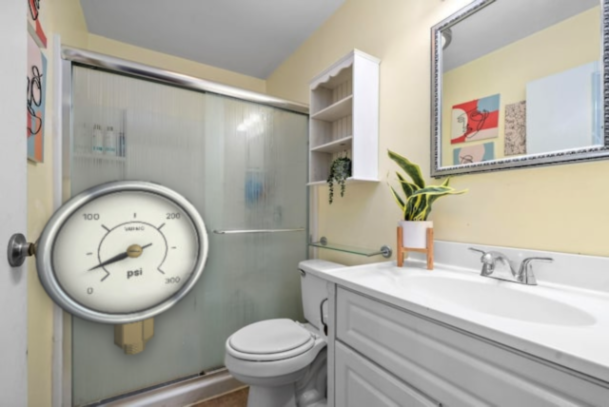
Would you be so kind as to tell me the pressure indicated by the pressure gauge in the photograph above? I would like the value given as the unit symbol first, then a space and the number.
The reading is psi 25
